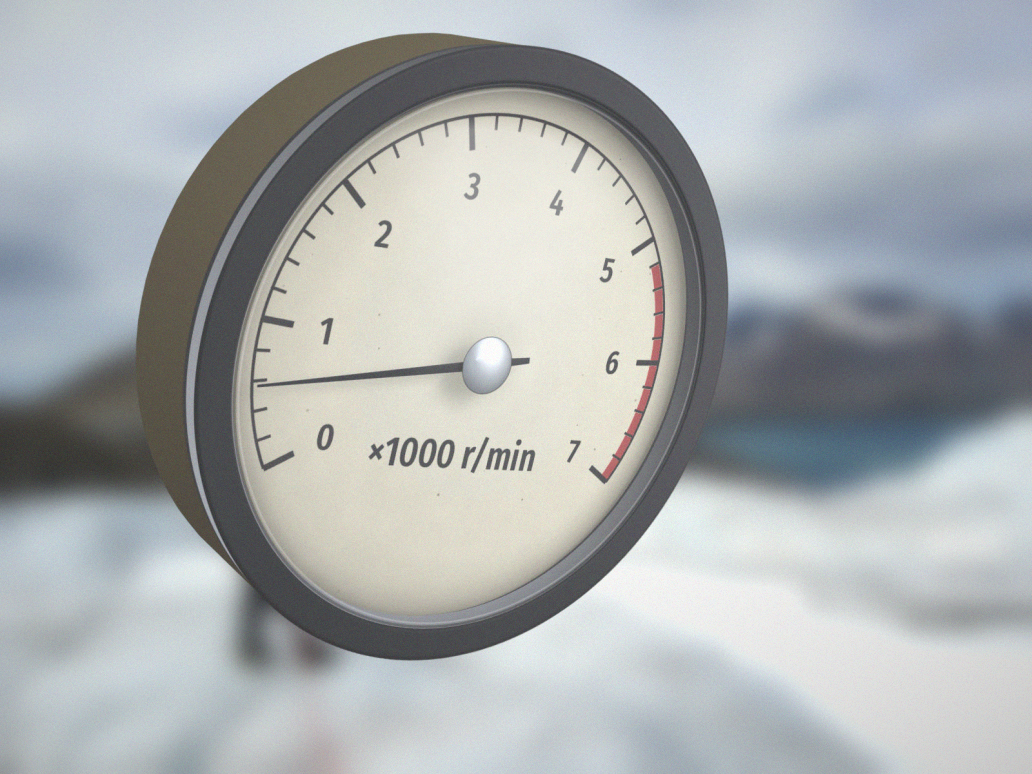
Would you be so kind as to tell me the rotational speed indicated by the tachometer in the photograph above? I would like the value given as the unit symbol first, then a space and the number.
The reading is rpm 600
